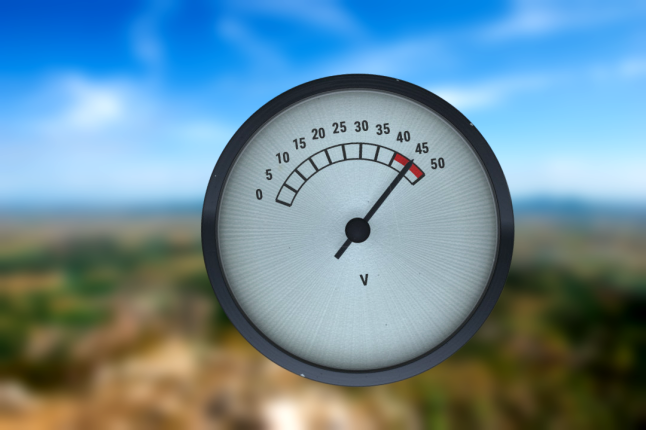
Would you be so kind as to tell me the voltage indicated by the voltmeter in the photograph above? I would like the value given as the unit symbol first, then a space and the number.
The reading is V 45
